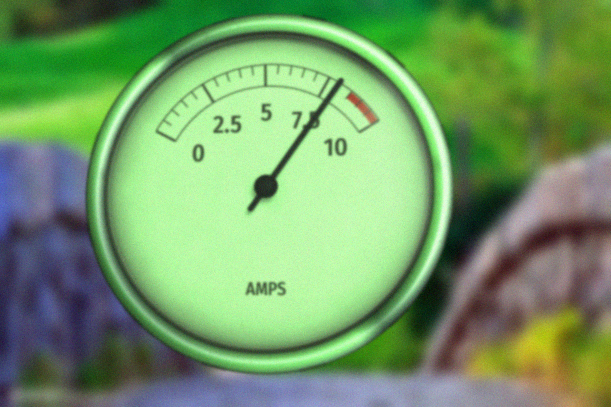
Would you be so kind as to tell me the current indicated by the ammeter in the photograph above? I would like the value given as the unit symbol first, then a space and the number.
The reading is A 8
